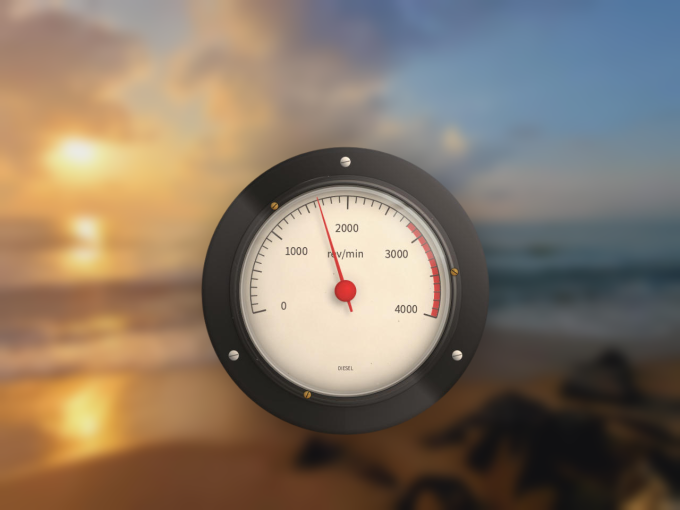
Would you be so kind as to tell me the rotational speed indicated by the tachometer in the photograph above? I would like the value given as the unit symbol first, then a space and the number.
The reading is rpm 1650
